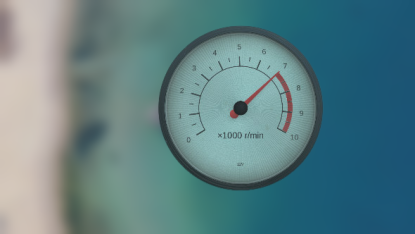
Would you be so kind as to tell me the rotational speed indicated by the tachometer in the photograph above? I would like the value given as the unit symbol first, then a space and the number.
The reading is rpm 7000
